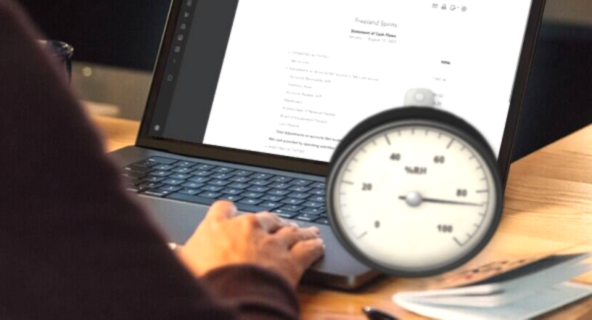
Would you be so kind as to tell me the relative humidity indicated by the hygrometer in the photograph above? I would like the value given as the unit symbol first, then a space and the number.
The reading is % 84
